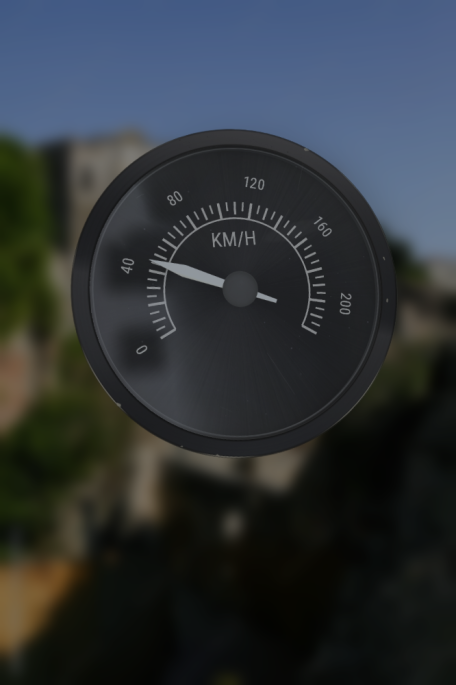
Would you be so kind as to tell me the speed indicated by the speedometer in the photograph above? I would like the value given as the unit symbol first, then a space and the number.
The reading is km/h 45
